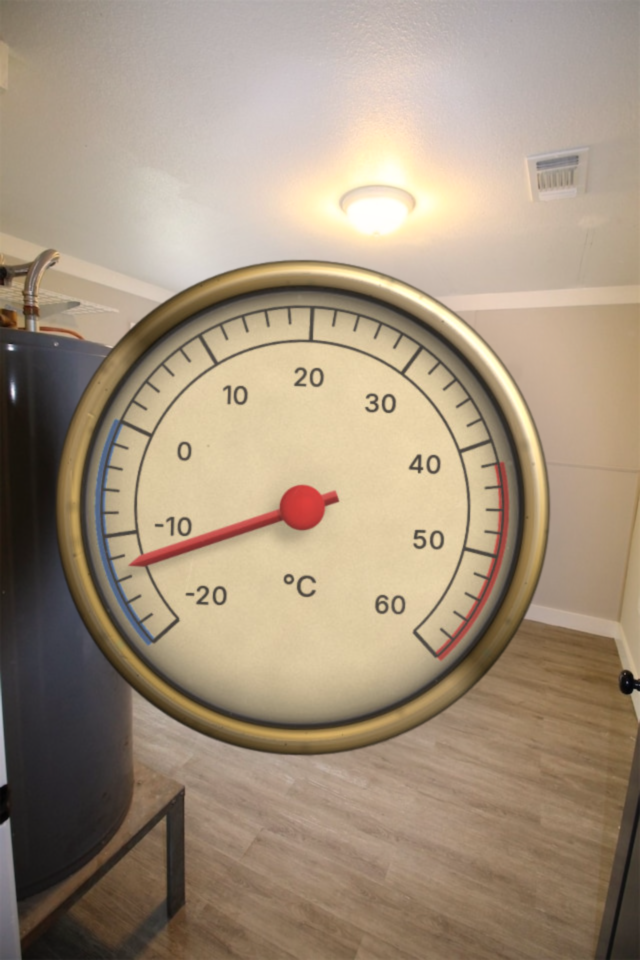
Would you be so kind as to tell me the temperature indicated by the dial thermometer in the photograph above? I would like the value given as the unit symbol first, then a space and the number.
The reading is °C -13
